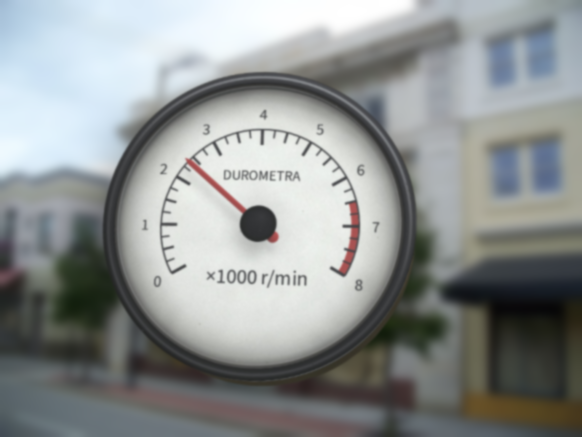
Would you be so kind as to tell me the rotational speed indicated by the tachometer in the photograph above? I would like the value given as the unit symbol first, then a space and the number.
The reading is rpm 2375
